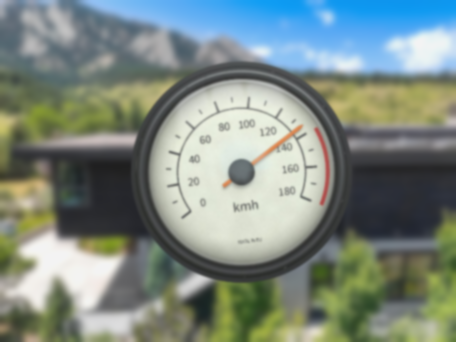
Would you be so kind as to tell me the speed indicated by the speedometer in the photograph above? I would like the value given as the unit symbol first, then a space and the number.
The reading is km/h 135
